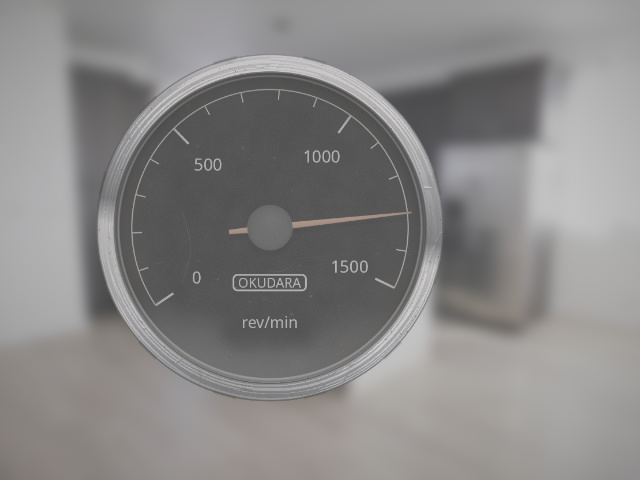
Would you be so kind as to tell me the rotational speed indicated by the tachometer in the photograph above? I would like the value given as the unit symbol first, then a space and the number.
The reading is rpm 1300
